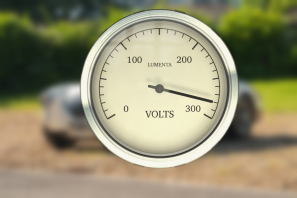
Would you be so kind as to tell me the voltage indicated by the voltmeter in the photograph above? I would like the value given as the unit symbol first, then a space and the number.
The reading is V 280
